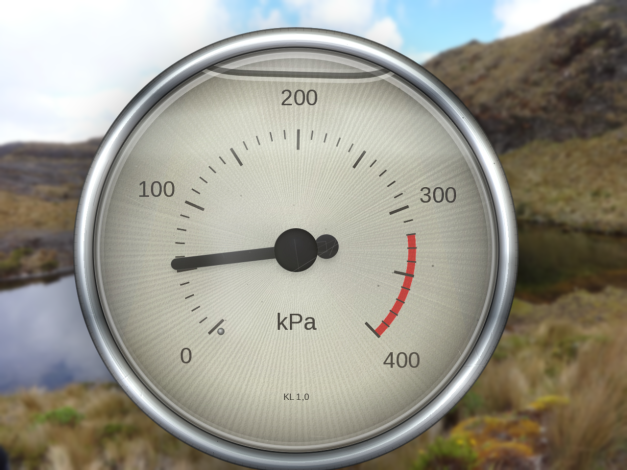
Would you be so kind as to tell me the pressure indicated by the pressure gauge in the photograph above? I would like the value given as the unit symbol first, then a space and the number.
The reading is kPa 55
